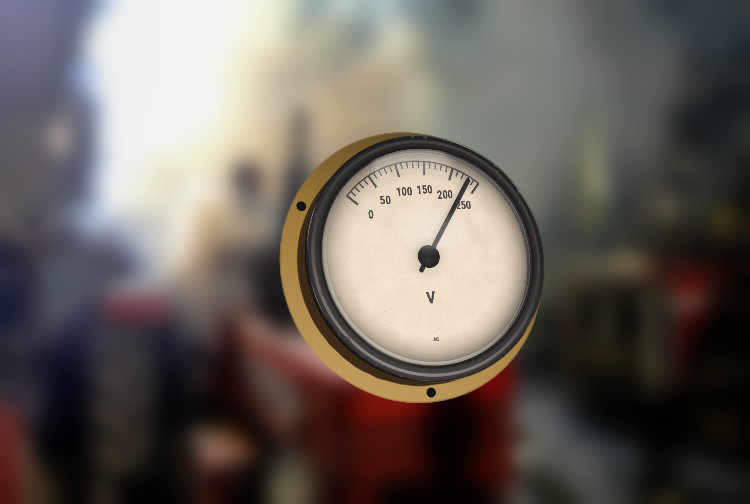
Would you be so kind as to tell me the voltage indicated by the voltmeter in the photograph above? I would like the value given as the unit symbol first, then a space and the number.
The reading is V 230
